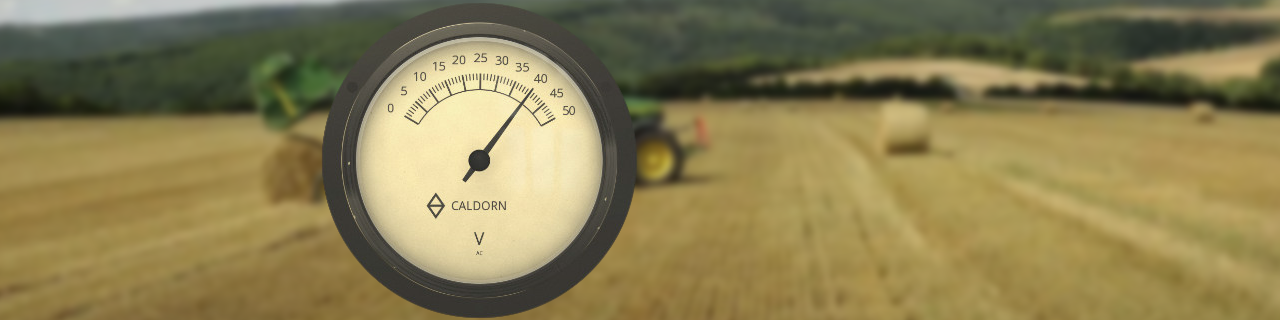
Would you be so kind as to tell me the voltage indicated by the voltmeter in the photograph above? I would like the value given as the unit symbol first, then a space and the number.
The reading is V 40
